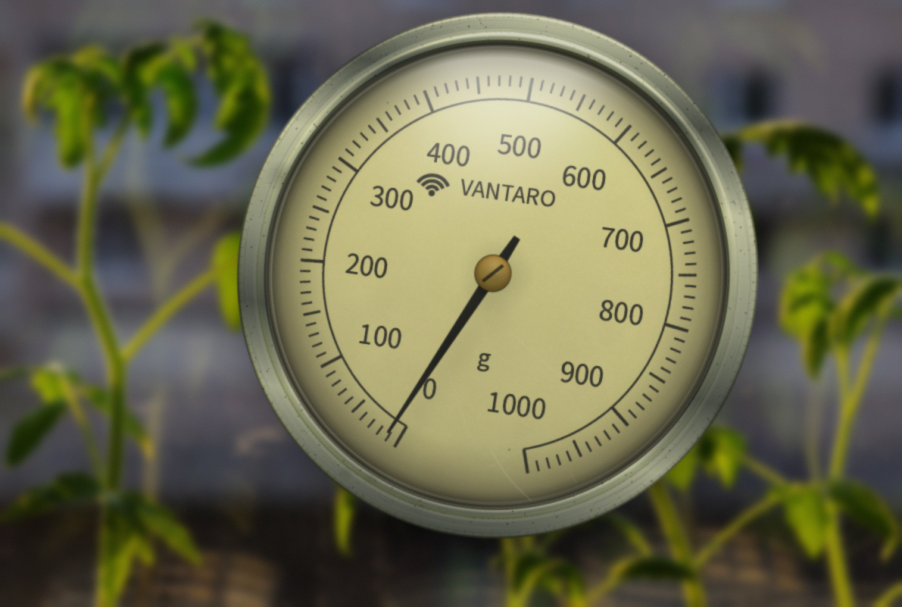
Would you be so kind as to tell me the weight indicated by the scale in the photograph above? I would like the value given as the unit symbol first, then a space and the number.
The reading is g 10
